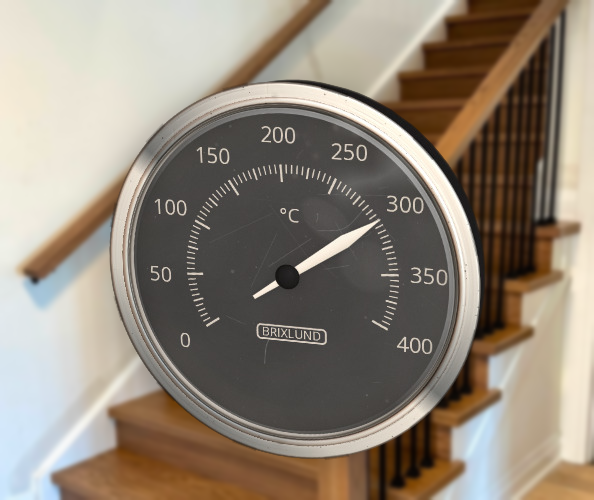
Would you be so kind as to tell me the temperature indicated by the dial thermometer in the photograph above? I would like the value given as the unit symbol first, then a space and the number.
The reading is °C 300
